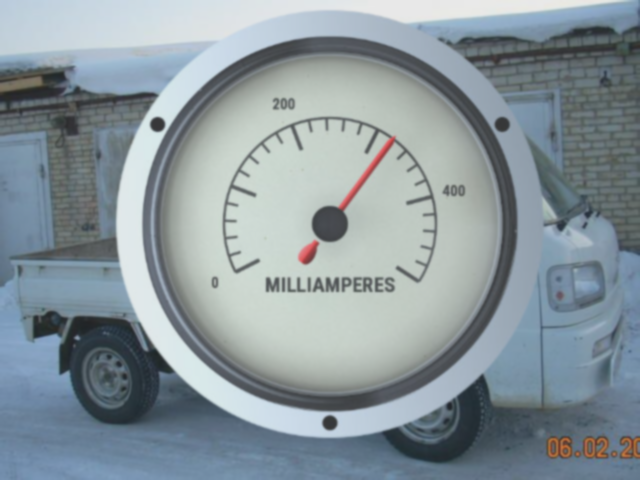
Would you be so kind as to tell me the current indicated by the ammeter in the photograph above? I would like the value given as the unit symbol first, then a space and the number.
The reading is mA 320
